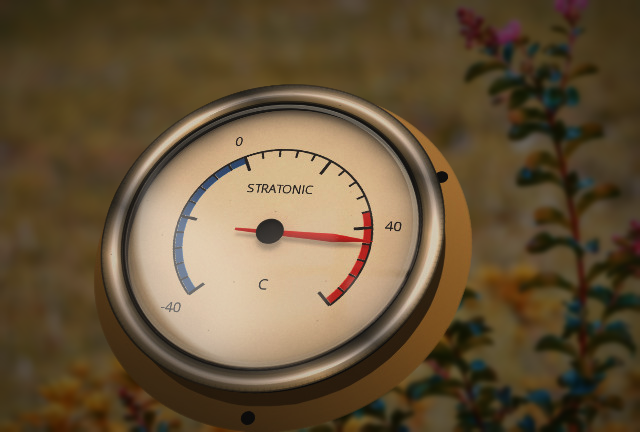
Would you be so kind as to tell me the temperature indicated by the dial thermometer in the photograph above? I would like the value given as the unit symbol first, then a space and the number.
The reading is °C 44
